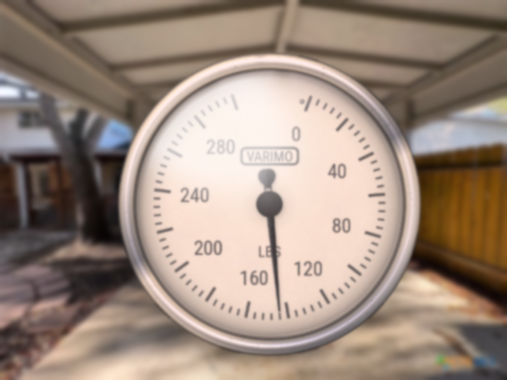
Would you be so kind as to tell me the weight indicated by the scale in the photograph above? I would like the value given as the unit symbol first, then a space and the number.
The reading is lb 144
